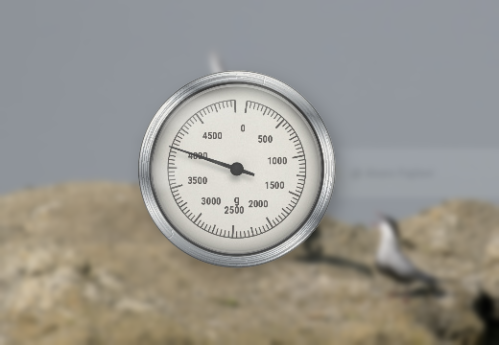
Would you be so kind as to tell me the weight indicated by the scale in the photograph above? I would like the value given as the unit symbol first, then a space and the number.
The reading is g 4000
